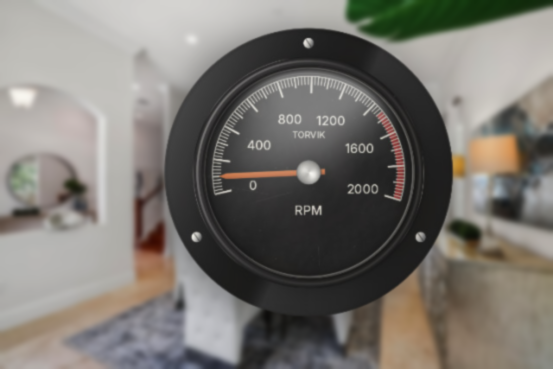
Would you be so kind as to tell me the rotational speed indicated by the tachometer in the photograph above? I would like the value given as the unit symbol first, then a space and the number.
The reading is rpm 100
